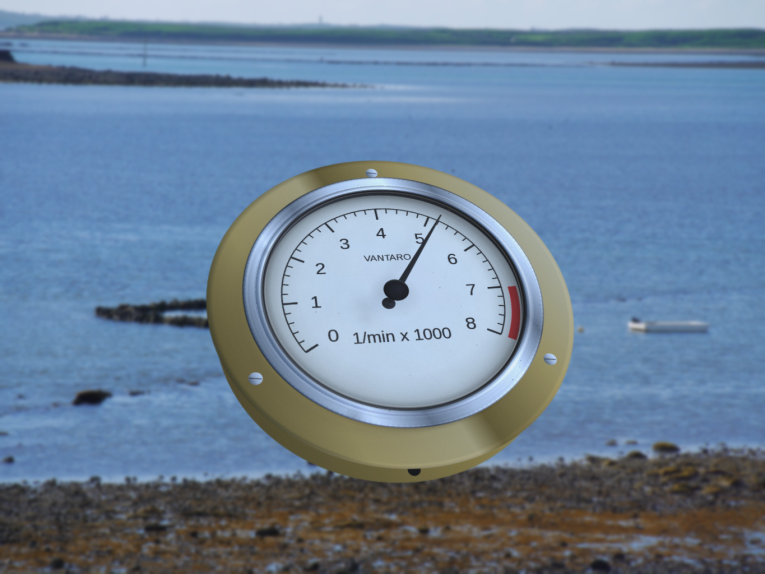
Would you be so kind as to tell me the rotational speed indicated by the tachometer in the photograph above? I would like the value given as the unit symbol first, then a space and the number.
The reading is rpm 5200
